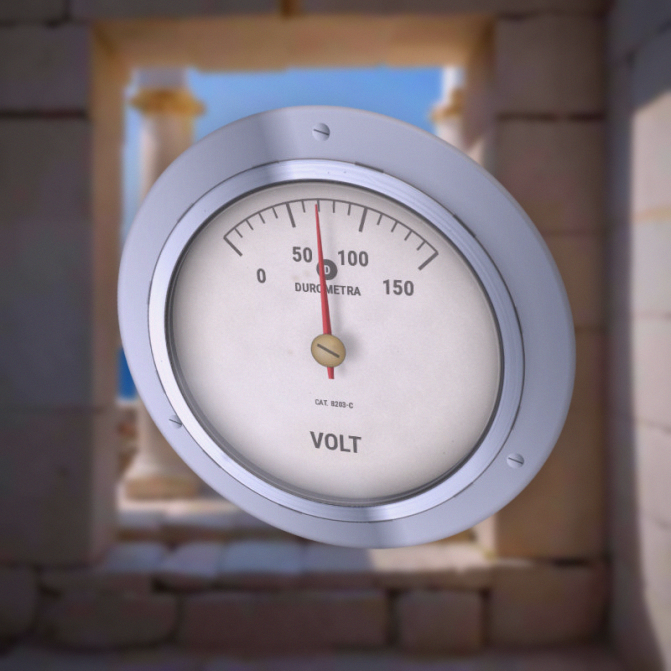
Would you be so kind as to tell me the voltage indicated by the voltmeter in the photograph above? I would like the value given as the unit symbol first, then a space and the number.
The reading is V 70
